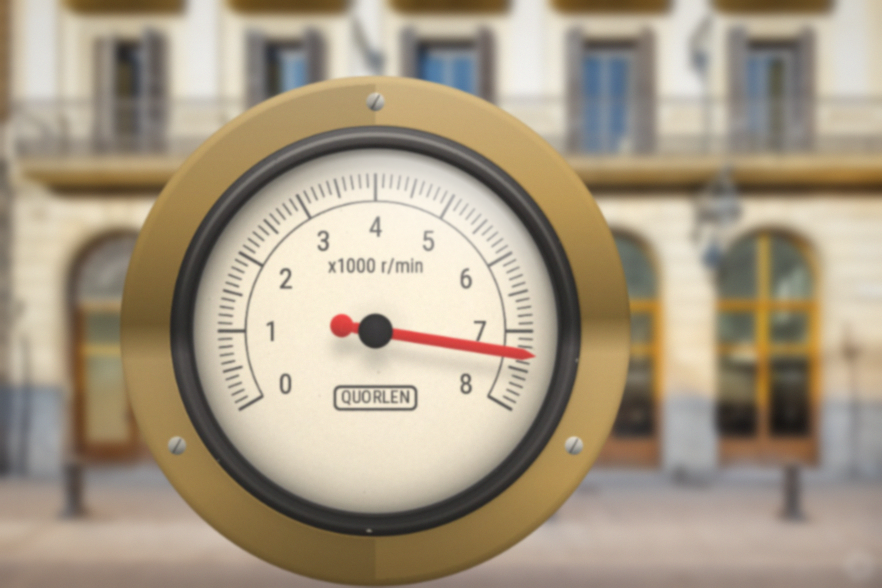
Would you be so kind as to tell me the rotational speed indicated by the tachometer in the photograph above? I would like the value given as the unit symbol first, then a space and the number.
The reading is rpm 7300
